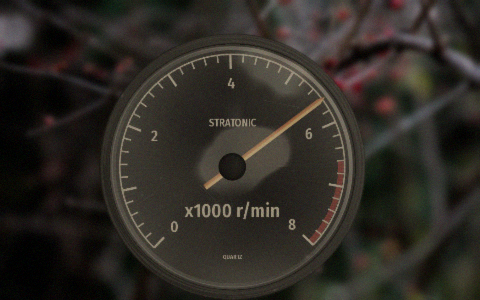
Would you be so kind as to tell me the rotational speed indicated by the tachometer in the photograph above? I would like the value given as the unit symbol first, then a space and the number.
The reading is rpm 5600
